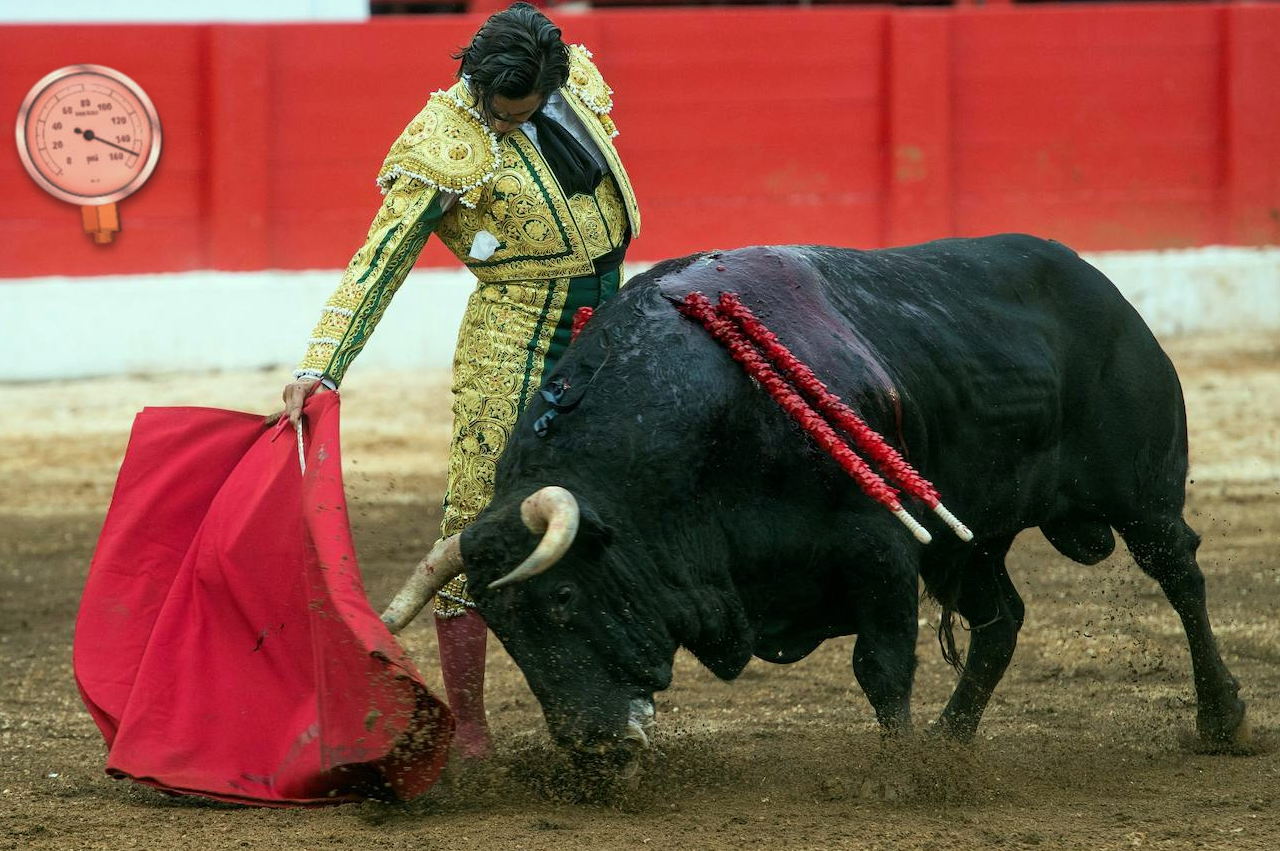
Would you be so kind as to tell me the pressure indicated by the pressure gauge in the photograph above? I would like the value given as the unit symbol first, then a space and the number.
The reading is psi 150
